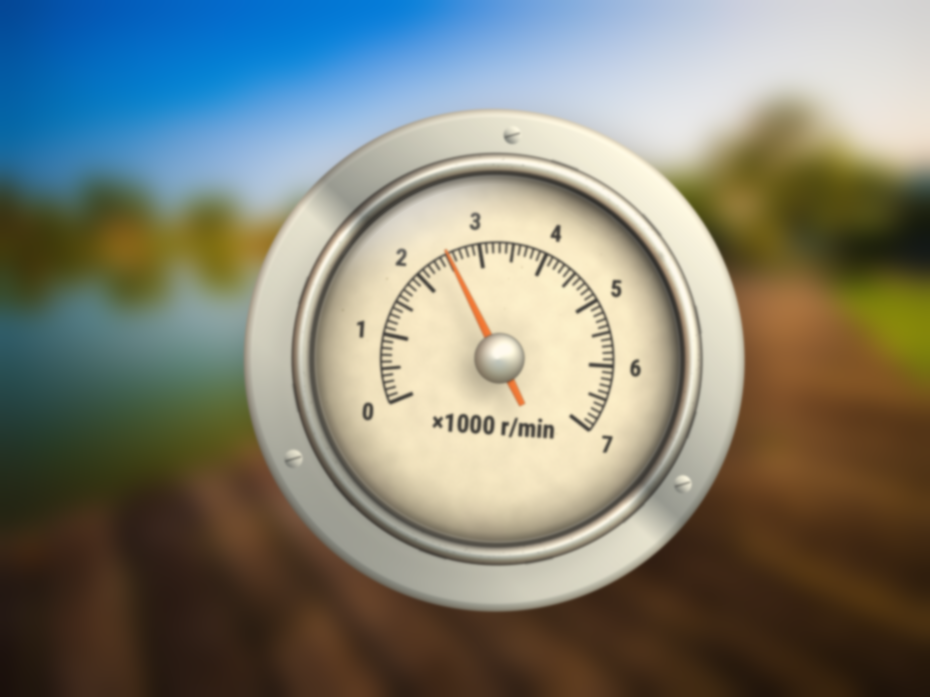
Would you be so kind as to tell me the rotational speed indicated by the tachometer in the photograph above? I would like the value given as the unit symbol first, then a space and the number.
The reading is rpm 2500
